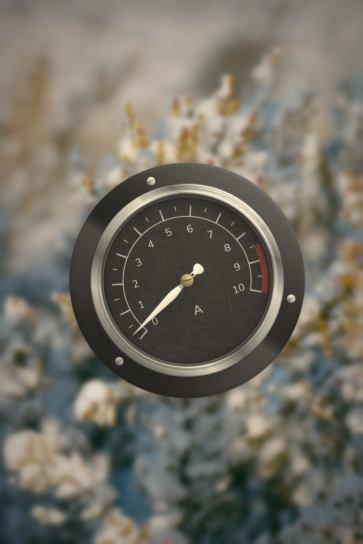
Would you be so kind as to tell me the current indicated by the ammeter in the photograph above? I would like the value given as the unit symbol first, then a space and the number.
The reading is A 0.25
